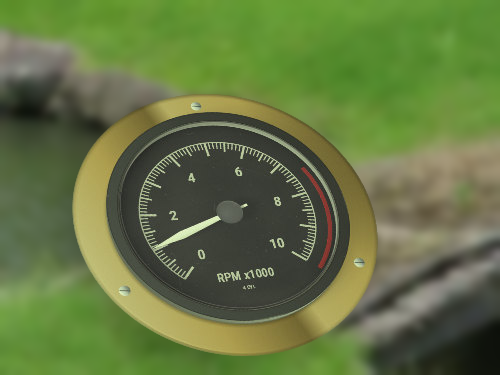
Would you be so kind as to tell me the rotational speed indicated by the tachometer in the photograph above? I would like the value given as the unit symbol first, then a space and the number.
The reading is rpm 1000
